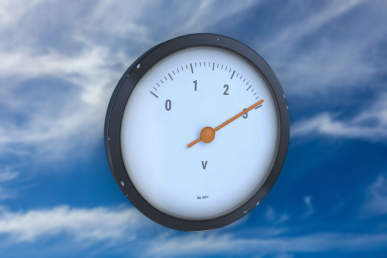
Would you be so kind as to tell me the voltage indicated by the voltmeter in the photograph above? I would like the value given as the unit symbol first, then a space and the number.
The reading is V 2.9
